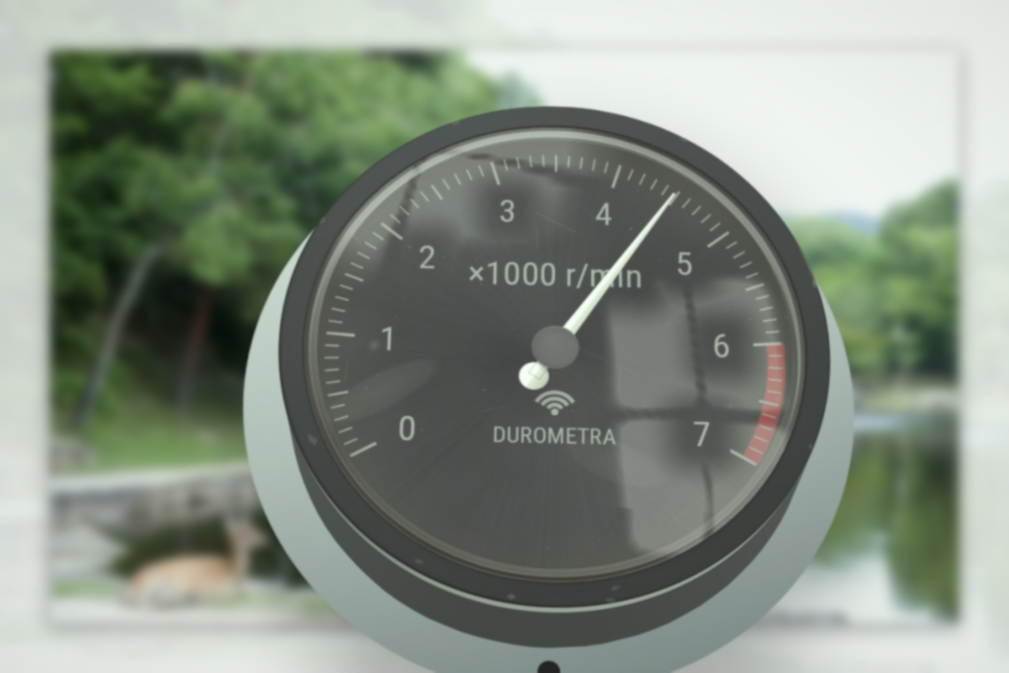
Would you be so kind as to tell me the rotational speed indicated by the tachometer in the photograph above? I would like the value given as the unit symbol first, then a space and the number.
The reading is rpm 4500
